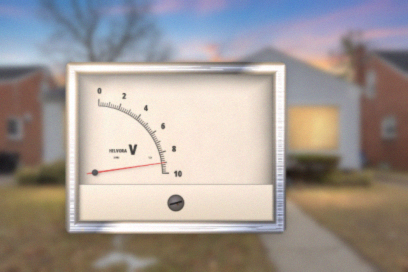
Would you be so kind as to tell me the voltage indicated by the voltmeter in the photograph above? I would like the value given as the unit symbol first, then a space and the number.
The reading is V 9
